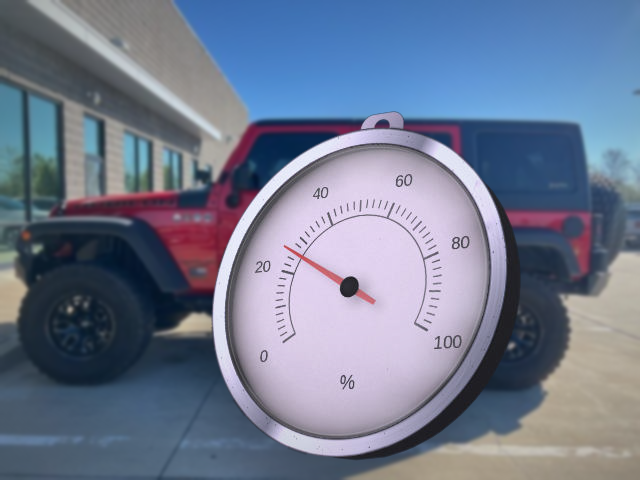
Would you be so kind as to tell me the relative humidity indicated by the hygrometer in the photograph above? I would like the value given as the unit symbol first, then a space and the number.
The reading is % 26
